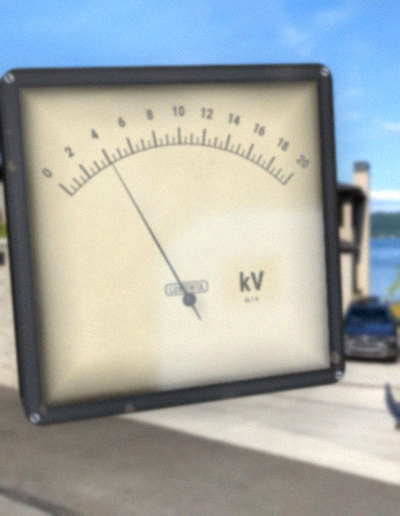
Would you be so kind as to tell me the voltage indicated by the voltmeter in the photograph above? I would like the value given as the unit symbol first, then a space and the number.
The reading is kV 4
